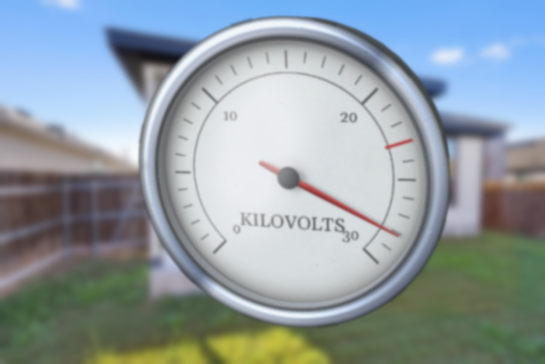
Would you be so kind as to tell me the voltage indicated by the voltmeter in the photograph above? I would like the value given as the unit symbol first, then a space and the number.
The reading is kV 28
